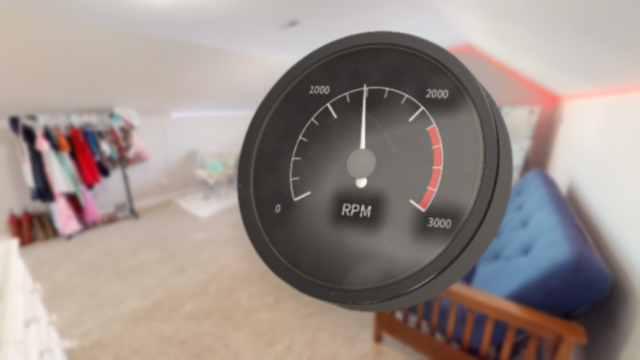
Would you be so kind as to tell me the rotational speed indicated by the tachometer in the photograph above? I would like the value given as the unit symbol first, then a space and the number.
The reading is rpm 1400
